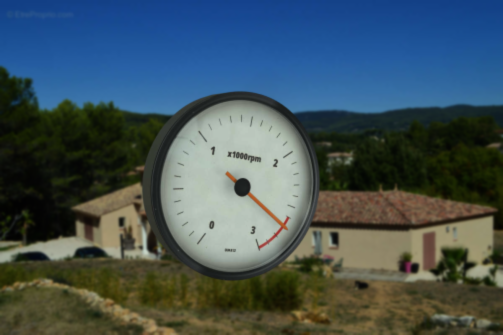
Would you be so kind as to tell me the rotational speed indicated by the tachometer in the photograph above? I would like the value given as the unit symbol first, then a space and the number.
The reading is rpm 2700
